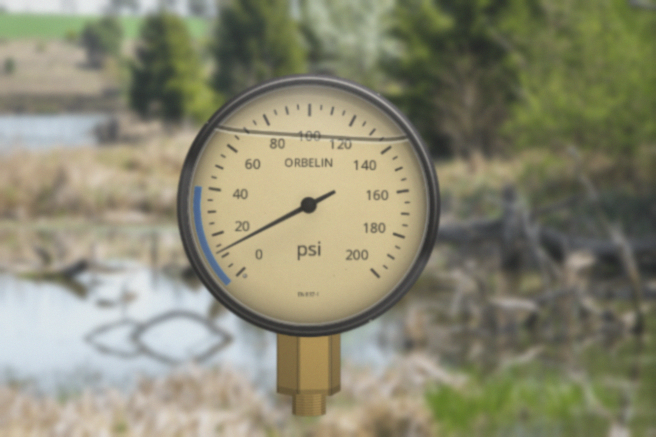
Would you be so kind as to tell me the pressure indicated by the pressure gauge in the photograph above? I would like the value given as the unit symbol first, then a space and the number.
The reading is psi 12.5
